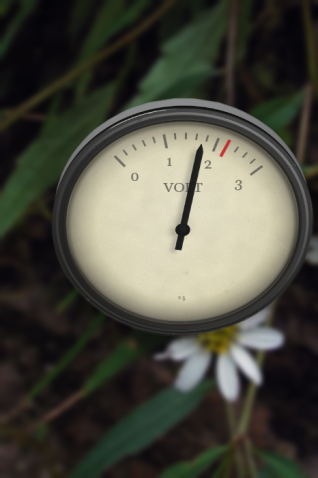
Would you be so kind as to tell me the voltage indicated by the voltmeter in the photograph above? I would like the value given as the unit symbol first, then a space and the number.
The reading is V 1.7
